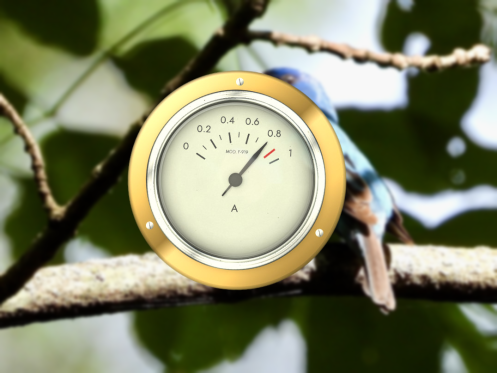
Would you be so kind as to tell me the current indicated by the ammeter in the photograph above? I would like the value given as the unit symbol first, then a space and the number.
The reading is A 0.8
